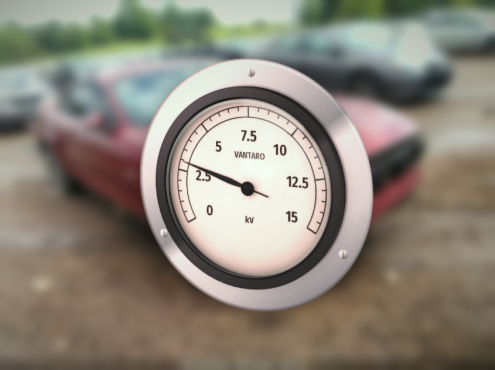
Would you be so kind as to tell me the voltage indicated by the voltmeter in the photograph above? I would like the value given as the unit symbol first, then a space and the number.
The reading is kV 3
